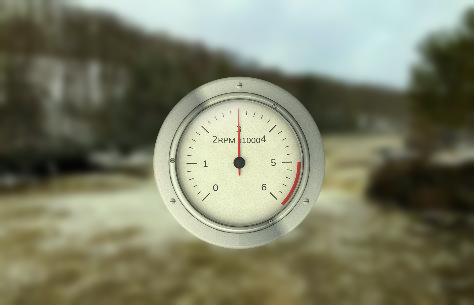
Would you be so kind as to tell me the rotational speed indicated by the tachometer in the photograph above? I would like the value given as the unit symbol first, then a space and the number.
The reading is rpm 3000
